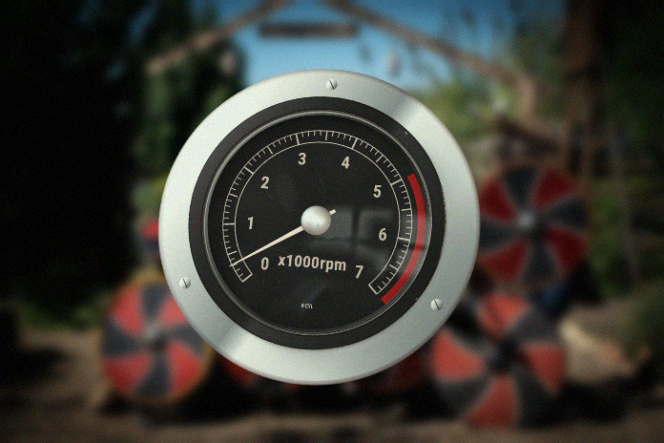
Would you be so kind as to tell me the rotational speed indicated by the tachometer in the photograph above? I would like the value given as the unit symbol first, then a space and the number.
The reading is rpm 300
